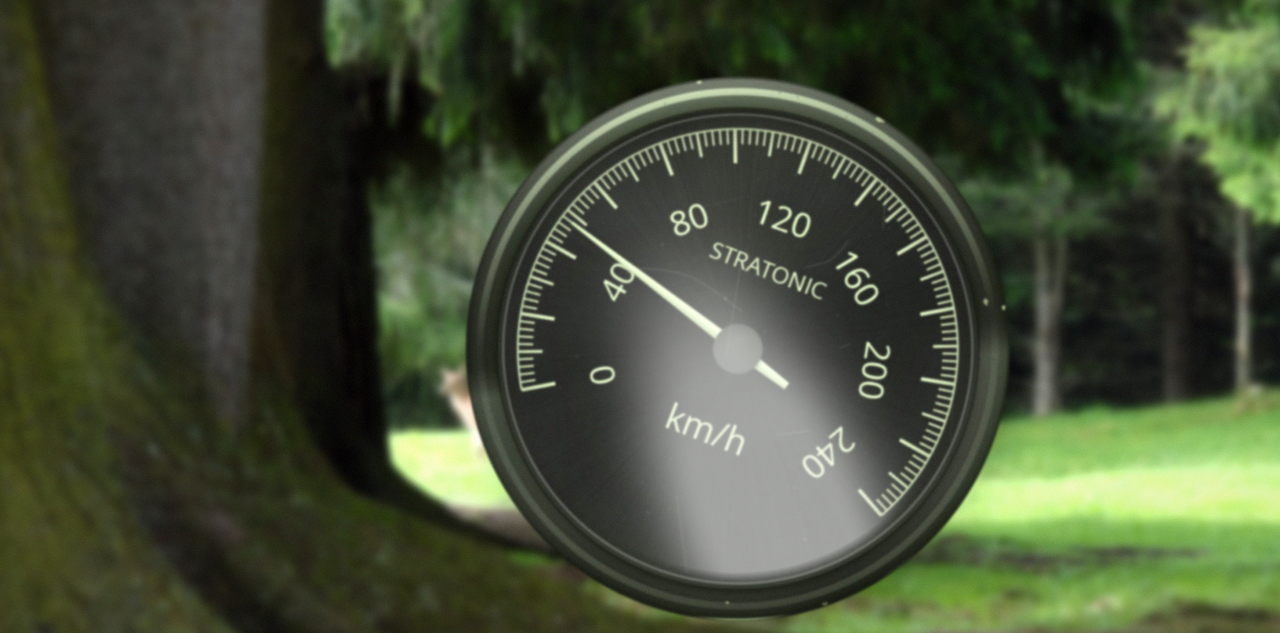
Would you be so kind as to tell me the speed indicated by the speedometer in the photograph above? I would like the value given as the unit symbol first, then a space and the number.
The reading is km/h 48
